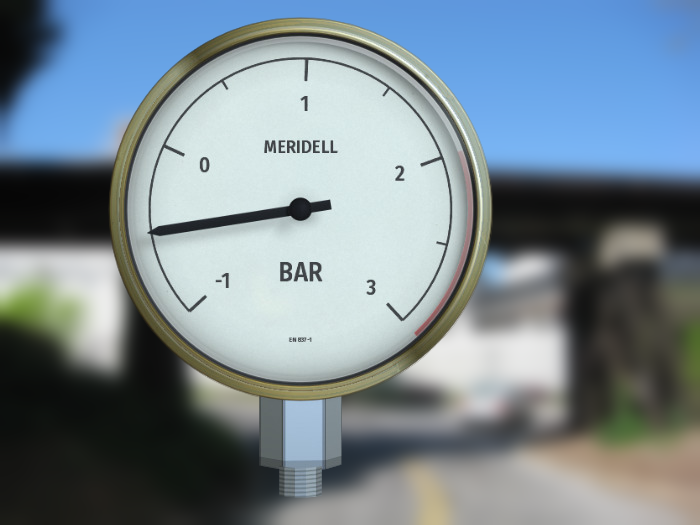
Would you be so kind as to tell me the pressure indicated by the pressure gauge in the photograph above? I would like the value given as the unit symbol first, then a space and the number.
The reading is bar -0.5
